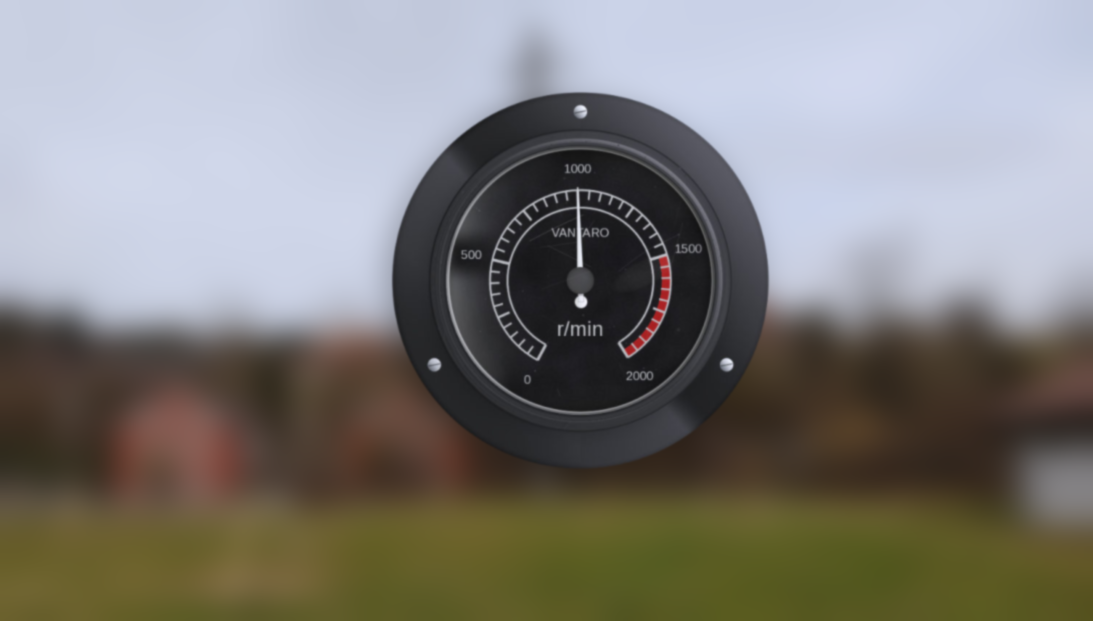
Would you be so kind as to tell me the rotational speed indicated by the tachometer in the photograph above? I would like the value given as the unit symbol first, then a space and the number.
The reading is rpm 1000
